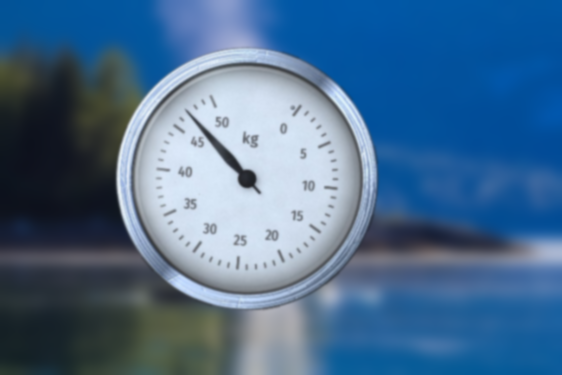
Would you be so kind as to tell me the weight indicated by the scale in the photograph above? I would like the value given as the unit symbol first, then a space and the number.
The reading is kg 47
